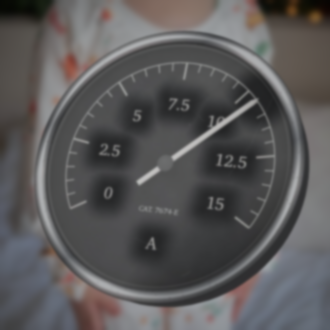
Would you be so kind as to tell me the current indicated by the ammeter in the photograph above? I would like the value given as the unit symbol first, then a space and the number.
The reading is A 10.5
